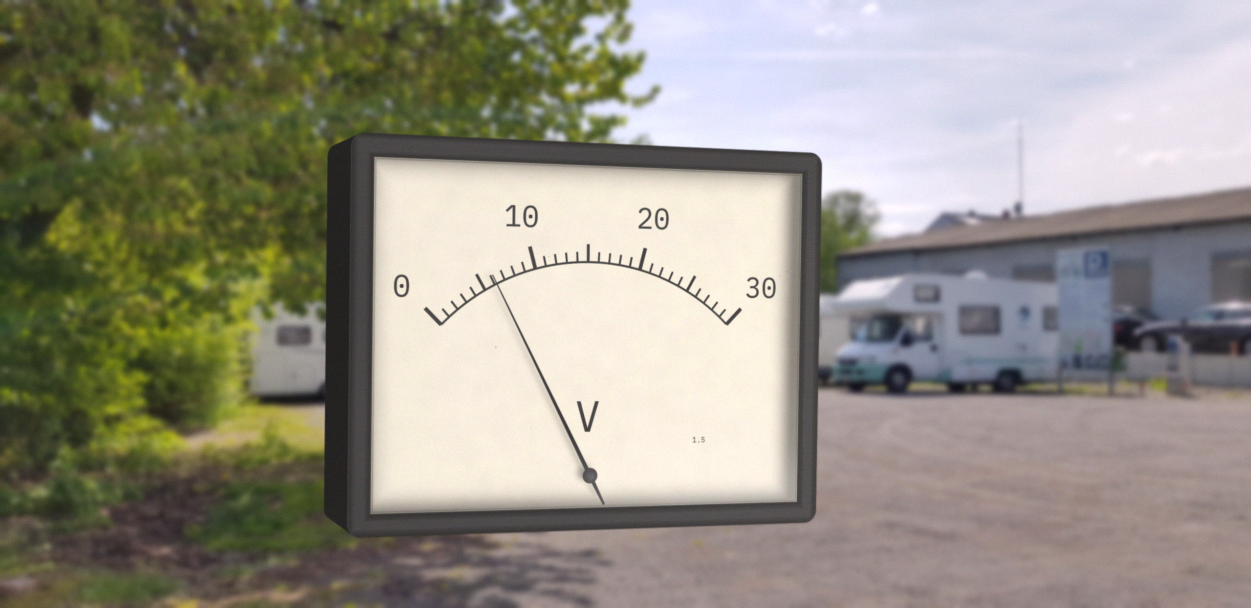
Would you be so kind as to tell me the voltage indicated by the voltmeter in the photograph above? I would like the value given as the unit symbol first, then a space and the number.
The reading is V 6
